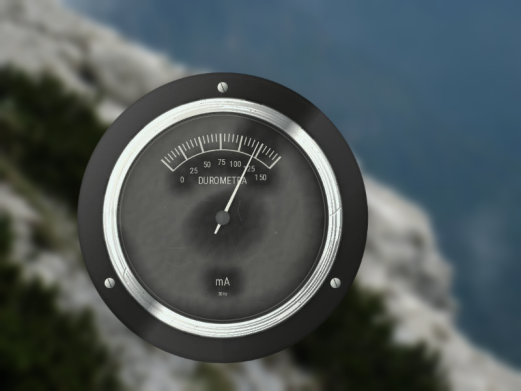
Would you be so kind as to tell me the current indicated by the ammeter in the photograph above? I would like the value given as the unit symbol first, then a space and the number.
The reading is mA 120
